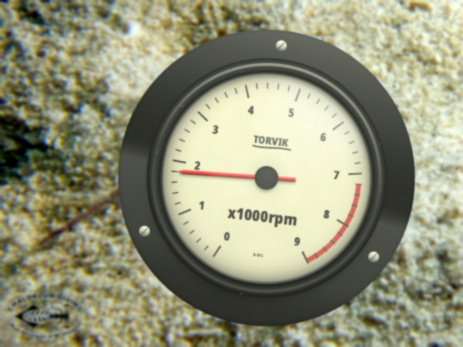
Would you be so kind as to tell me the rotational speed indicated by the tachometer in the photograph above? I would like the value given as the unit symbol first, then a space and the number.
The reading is rpm 1800
